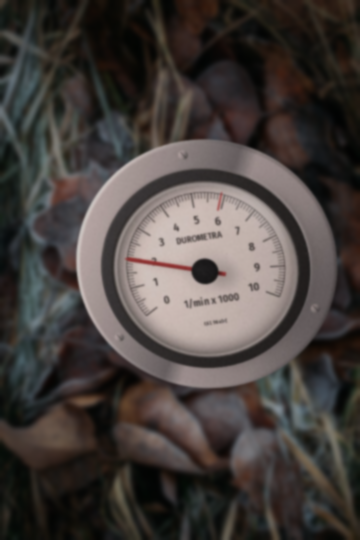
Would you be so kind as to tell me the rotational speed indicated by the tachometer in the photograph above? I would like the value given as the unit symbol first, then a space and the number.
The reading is rpm 2000
